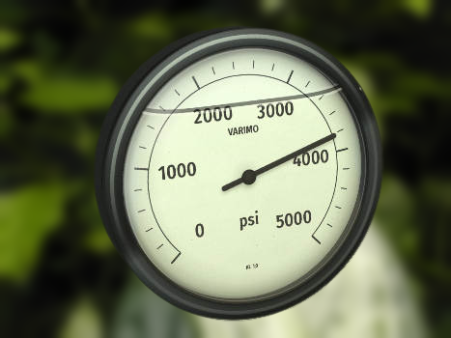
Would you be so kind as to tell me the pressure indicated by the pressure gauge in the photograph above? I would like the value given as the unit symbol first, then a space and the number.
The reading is psi 3800
